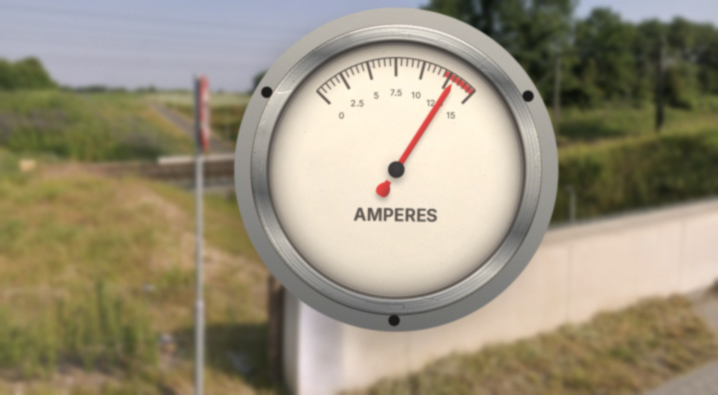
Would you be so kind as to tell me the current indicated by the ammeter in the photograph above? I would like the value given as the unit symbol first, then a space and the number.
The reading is A 13
